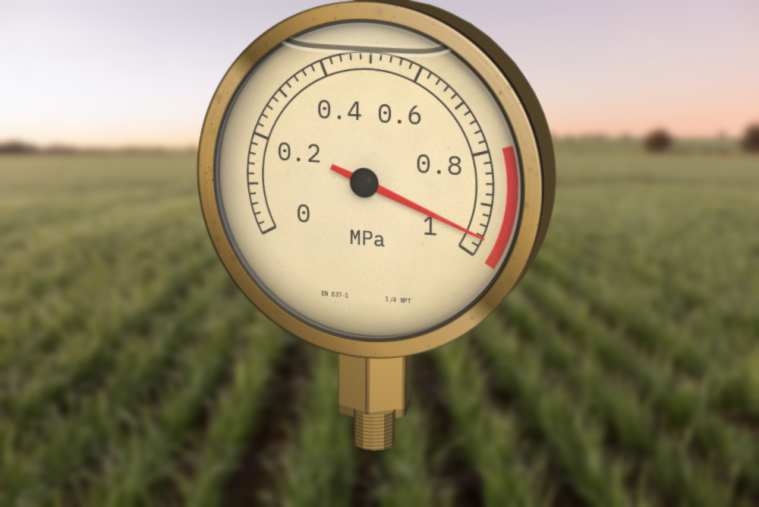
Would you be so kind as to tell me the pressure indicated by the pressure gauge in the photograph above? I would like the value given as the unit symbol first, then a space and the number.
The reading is MPa 0.96
